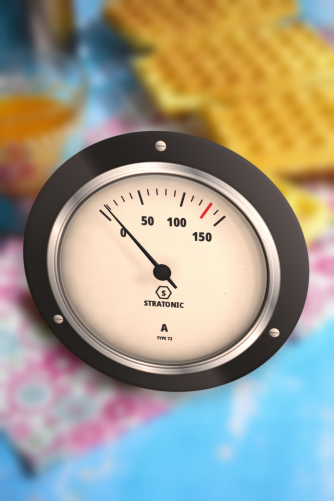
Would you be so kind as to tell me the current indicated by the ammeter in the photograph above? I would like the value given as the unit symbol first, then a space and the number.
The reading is A 10
